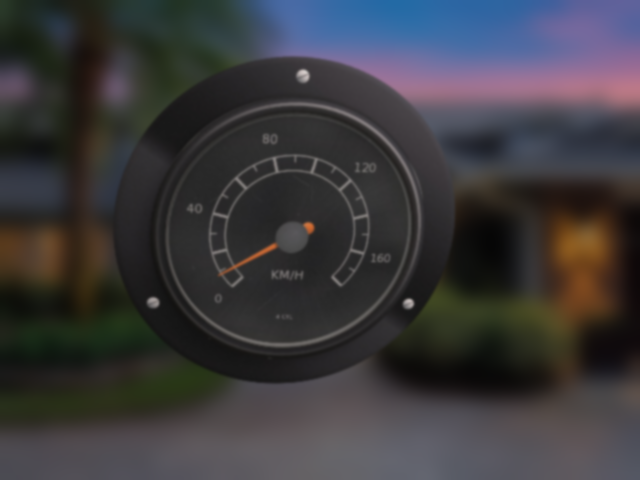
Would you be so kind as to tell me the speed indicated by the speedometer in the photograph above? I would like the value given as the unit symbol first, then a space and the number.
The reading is km/h 10
